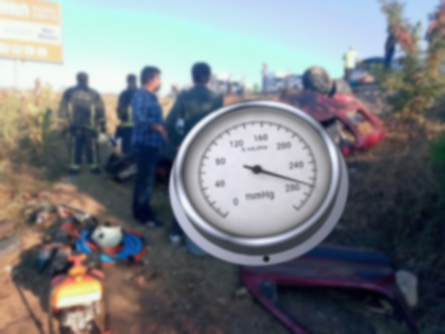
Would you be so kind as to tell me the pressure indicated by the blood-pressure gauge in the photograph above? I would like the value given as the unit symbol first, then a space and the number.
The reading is mmHg 270
